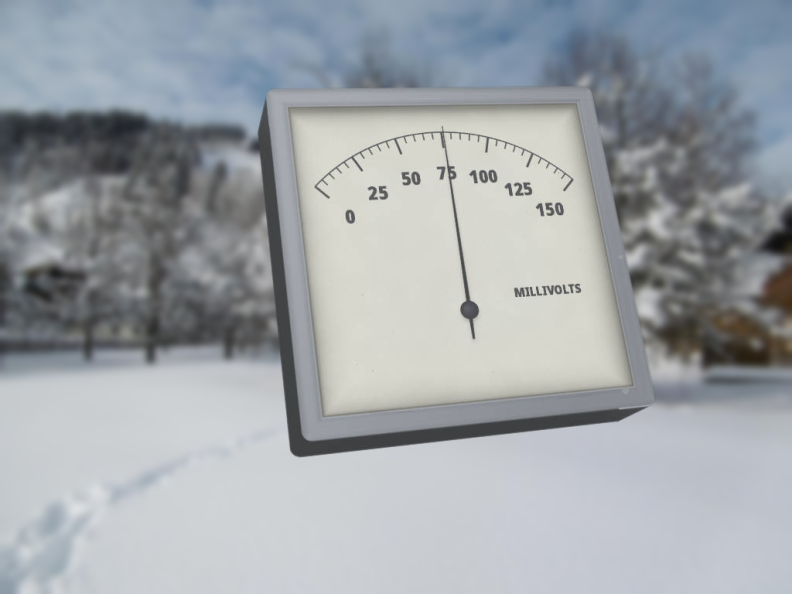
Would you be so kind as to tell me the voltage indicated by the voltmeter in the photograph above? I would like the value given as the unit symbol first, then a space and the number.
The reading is mV 75
